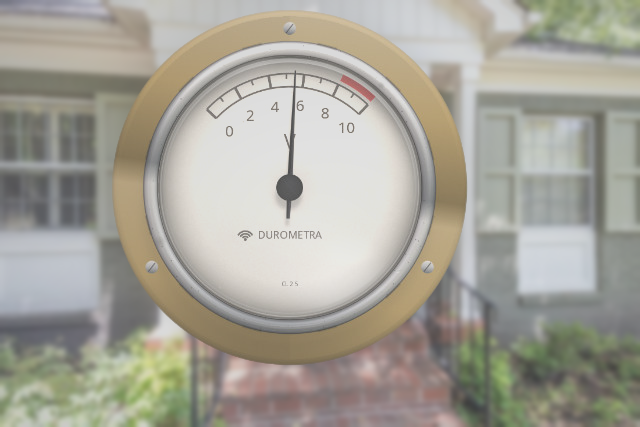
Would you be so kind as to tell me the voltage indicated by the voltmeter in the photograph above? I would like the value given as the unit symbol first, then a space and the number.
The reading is V 5.5
